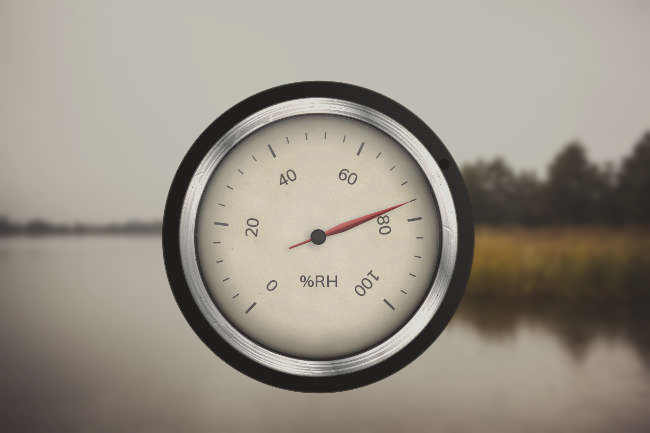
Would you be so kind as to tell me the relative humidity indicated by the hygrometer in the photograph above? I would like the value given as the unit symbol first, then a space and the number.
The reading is % 76
